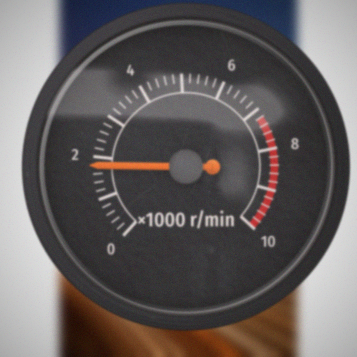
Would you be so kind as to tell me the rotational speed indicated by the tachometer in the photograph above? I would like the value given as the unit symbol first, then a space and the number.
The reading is rpm 1800
